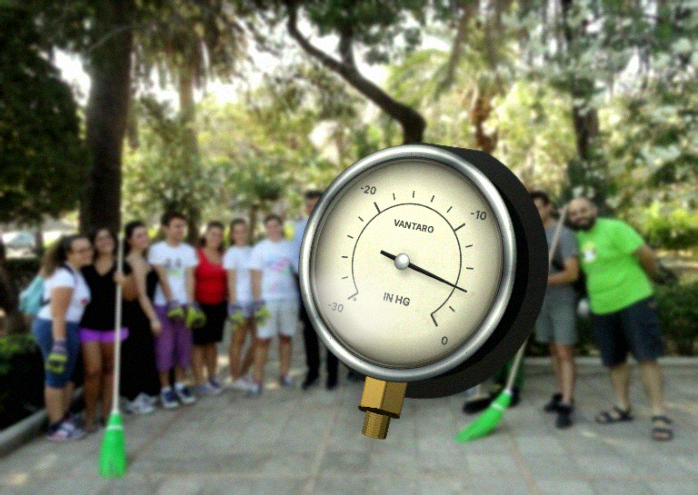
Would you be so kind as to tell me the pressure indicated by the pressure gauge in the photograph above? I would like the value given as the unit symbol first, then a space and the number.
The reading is inHg -4
